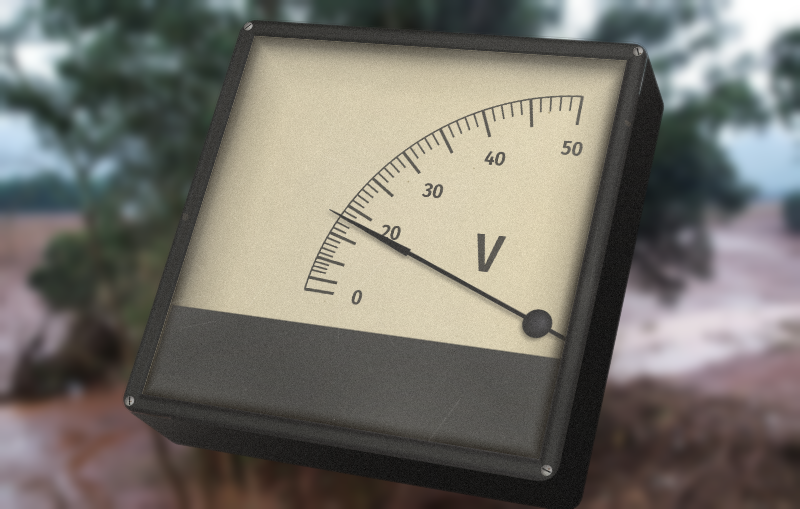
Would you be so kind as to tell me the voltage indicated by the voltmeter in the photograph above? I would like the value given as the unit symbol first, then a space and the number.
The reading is V 18
